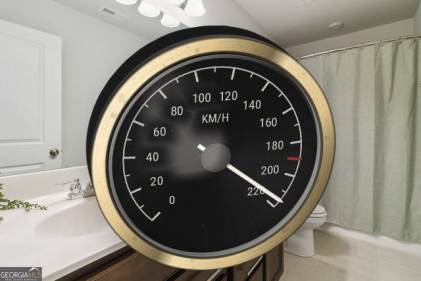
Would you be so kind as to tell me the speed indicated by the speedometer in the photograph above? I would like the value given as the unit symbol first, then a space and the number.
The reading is km/h 215
